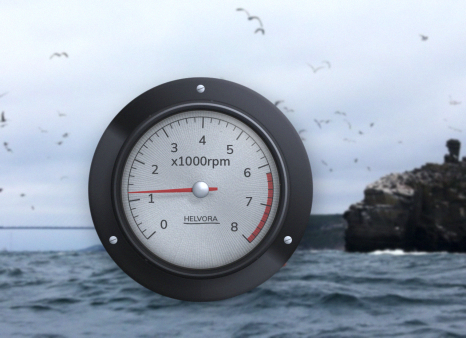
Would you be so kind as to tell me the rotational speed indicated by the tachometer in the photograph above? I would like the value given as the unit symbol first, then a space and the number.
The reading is rpm 1200
